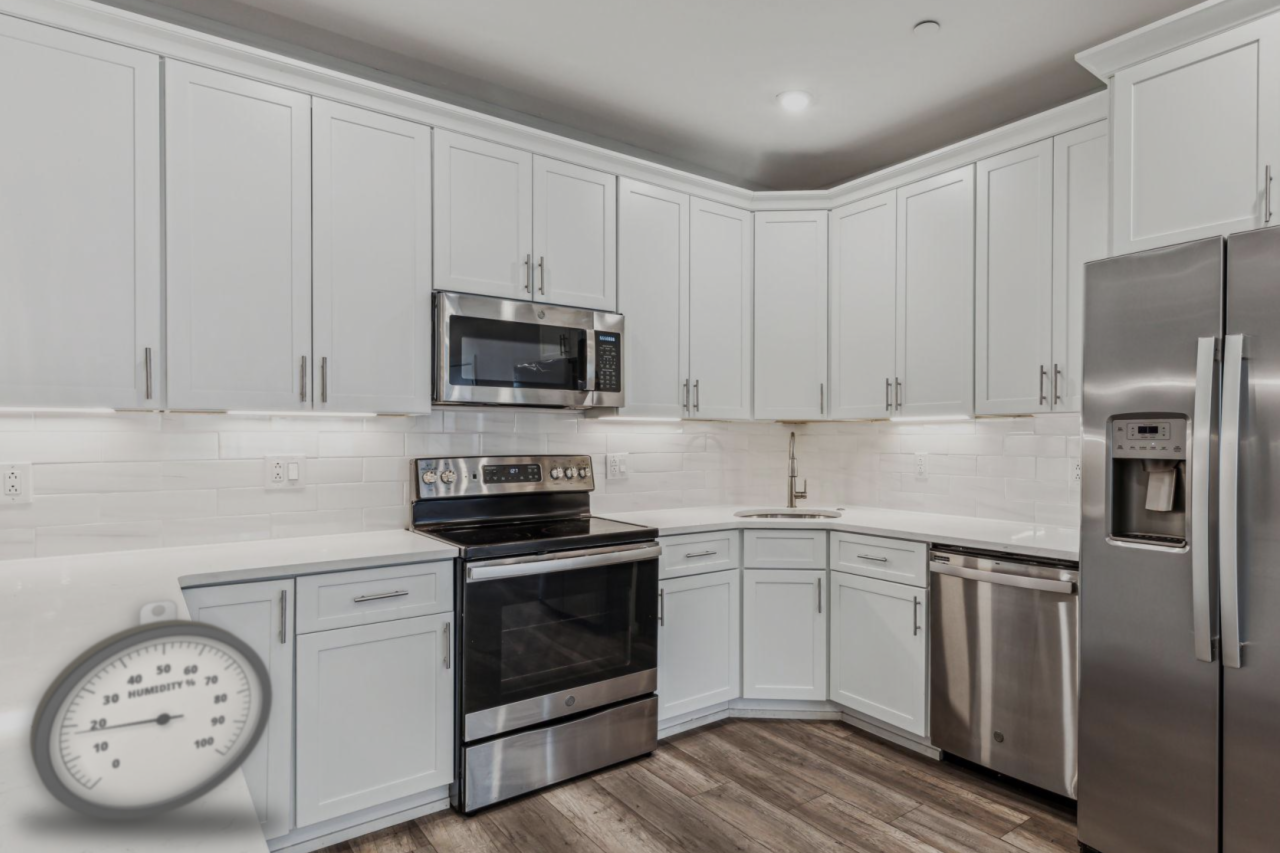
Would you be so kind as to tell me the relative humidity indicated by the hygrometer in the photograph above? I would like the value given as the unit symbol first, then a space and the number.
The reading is % 18
